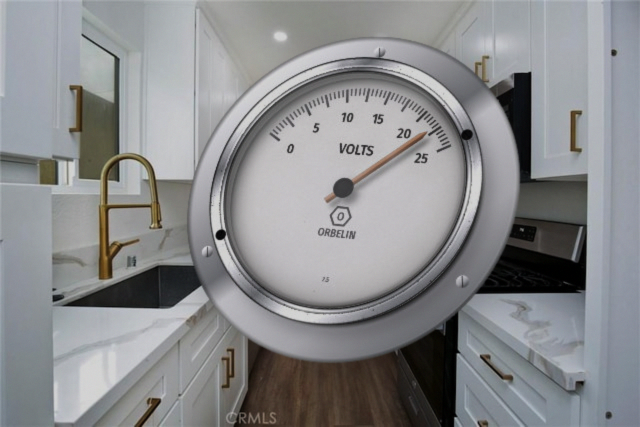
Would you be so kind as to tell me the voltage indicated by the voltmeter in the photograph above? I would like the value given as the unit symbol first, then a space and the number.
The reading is V 22.5
